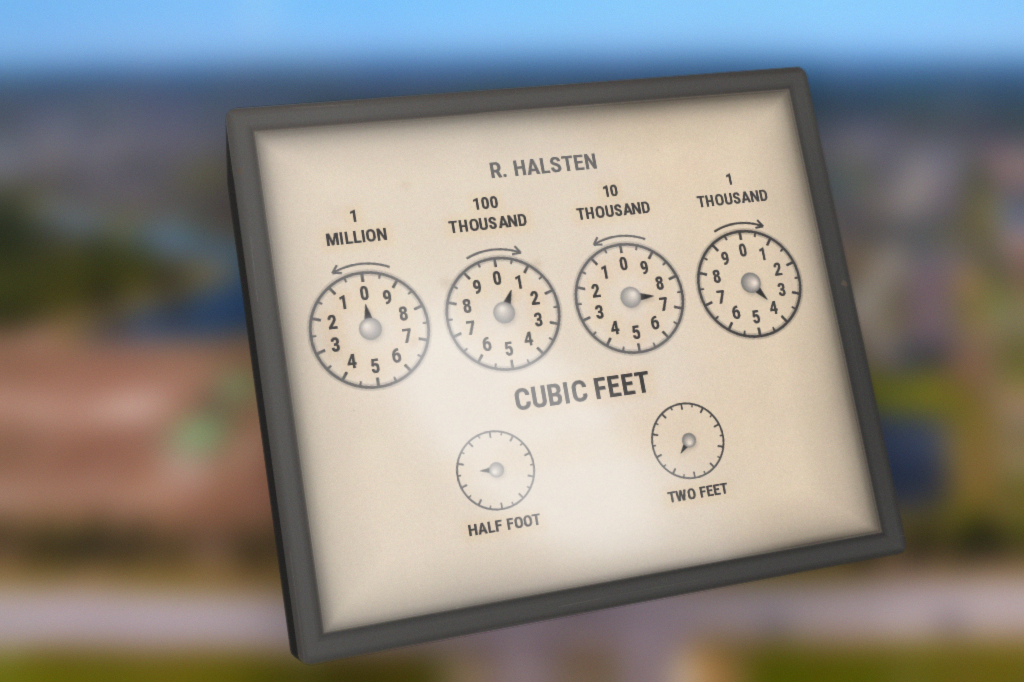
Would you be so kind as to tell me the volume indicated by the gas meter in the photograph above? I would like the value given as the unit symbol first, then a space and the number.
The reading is ft³ 7400
